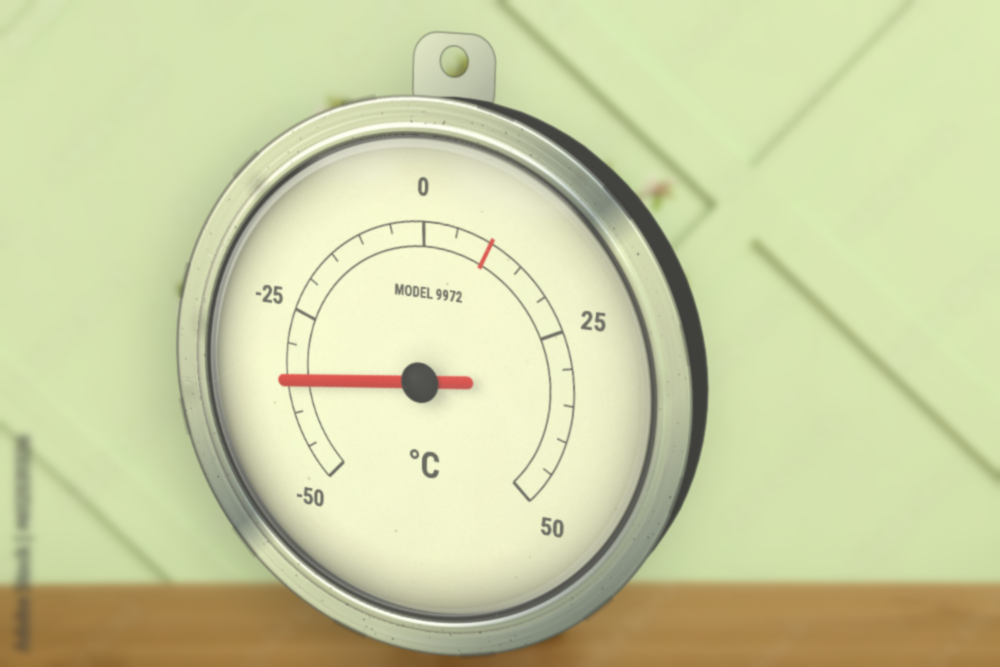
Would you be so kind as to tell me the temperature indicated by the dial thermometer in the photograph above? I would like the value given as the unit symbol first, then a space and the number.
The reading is °C -35
